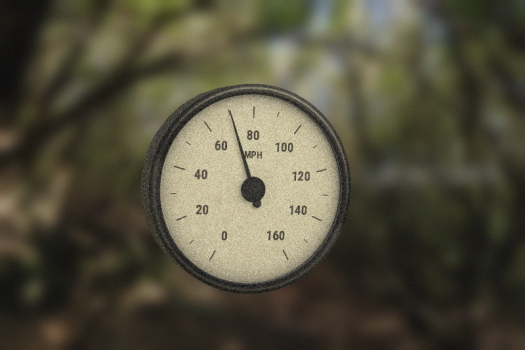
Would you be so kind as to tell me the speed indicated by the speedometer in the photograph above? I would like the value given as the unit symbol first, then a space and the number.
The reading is mph 70
